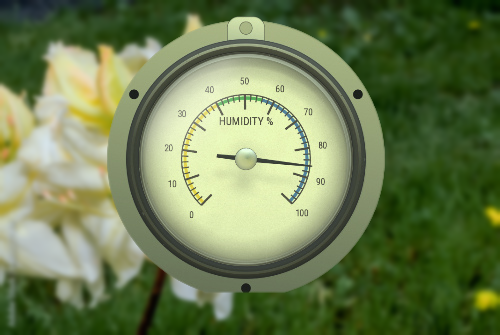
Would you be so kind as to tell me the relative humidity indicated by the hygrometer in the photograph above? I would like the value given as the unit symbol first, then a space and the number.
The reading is % 86
